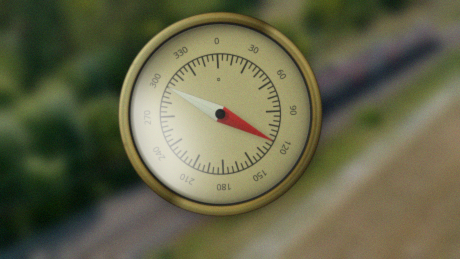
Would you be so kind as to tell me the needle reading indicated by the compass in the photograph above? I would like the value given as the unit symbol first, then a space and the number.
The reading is ° 120
